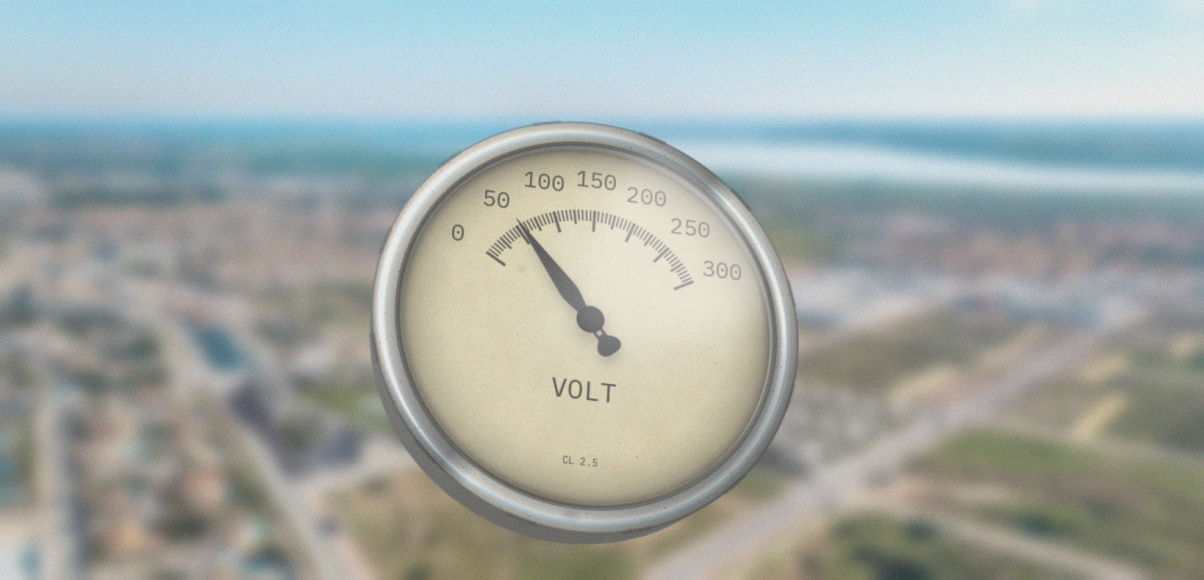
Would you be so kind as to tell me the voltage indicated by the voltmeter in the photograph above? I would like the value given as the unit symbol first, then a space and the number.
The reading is V 50
